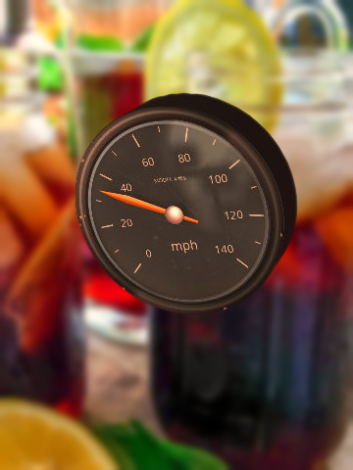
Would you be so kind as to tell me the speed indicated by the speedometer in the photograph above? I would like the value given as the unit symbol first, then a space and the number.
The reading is mph 35
